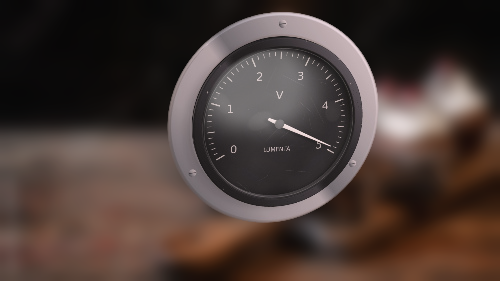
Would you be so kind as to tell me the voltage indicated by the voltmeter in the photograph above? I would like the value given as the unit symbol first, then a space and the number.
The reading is V 4.9
